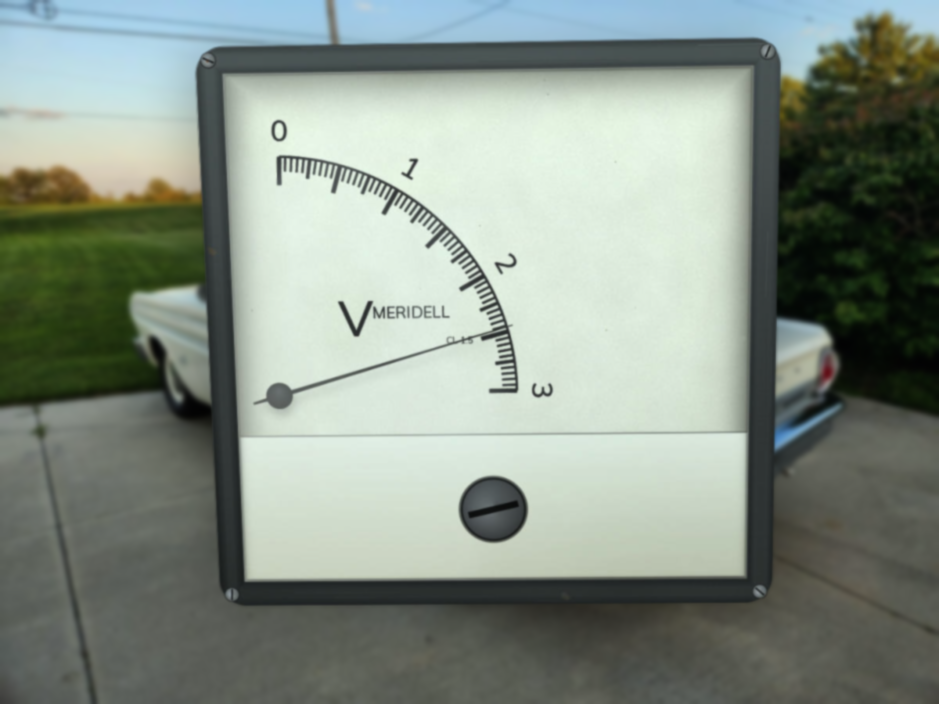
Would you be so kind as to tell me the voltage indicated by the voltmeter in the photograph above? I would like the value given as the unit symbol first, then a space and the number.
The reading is V 2.45
